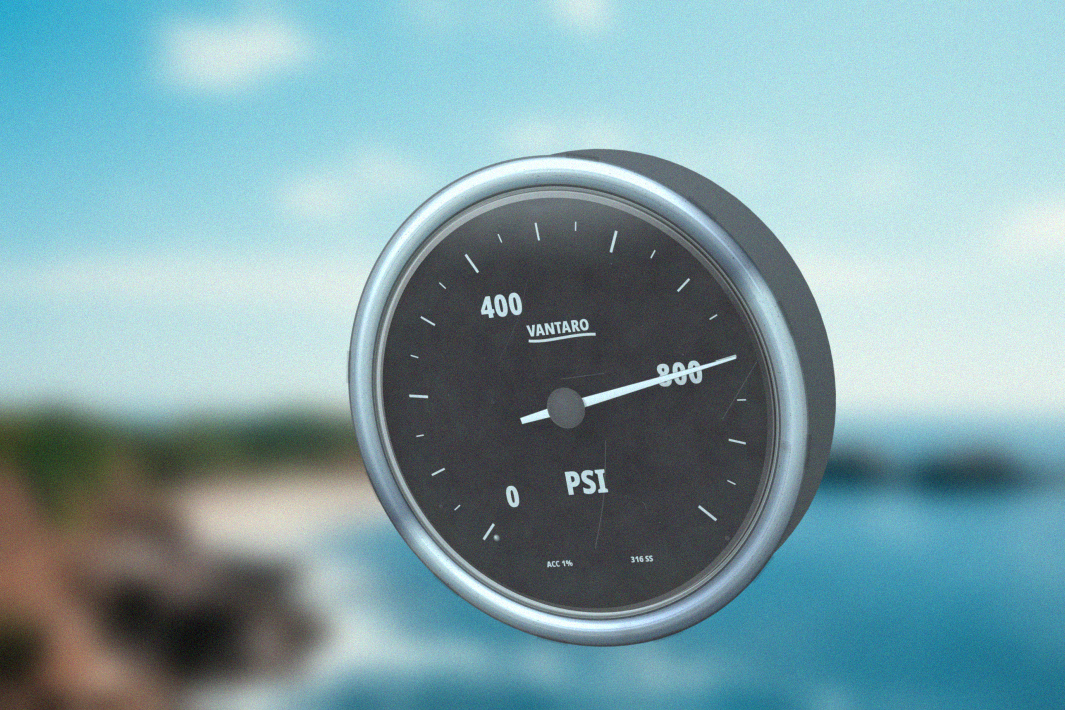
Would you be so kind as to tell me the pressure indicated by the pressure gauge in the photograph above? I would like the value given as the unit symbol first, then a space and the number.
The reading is psi 800
